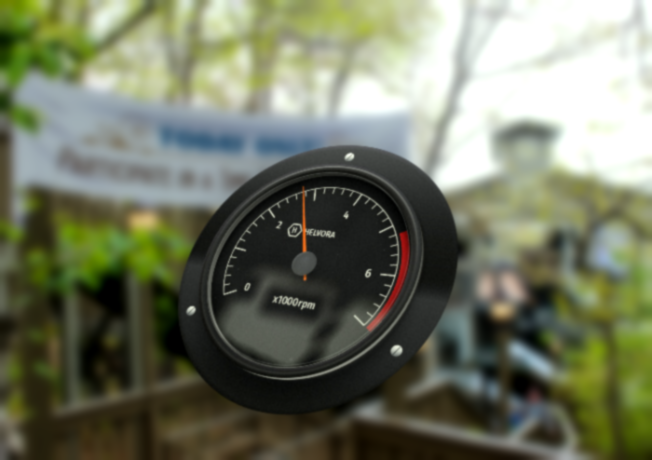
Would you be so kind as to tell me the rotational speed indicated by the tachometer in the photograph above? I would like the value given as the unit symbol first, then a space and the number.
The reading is rpm 2800
